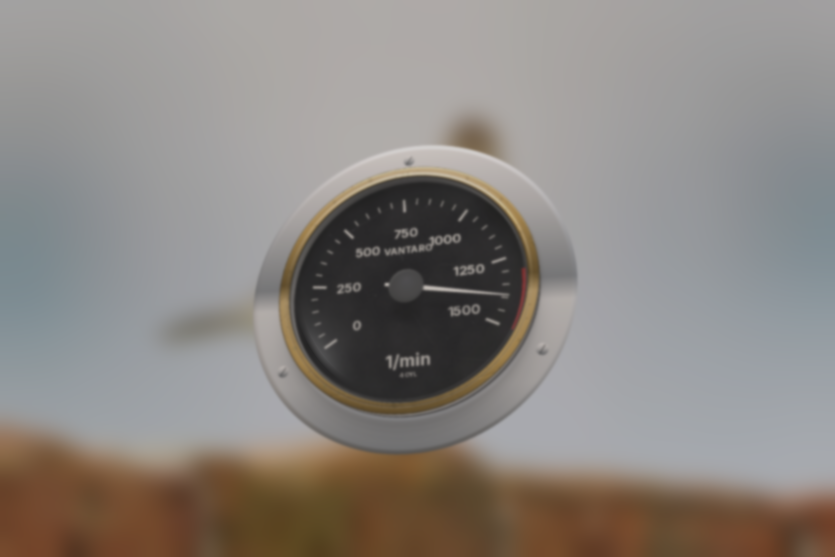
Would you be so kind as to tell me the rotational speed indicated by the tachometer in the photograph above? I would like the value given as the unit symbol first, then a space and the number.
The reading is rpm 1400
